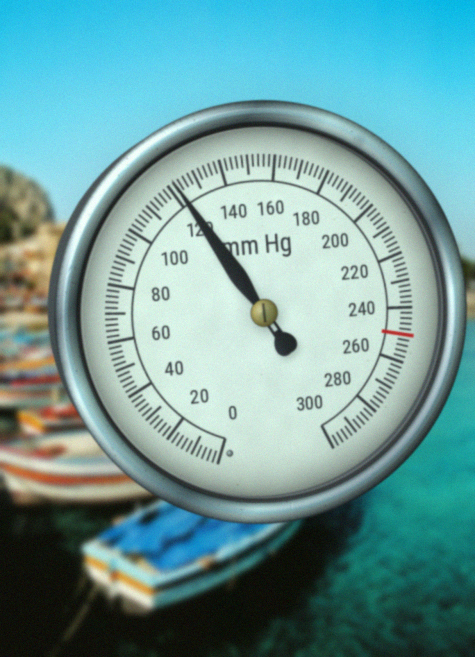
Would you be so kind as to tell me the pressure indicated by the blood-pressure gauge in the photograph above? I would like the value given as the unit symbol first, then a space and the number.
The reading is mmHg 122
